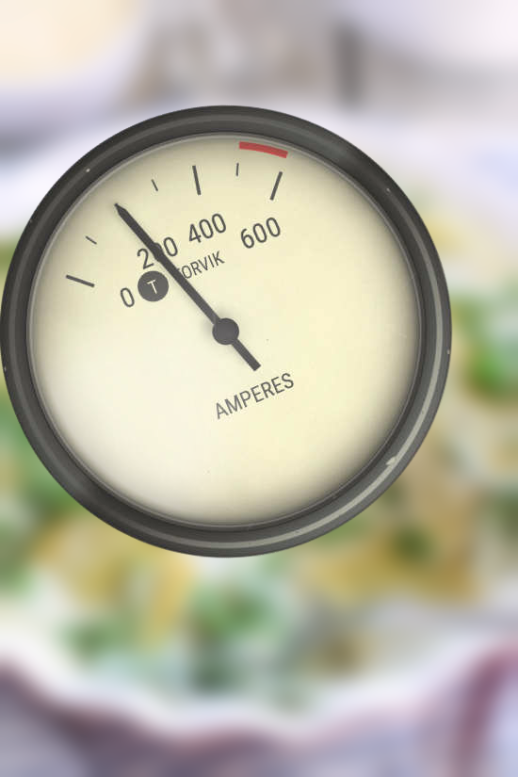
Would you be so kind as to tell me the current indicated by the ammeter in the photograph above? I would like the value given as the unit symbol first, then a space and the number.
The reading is A 200
